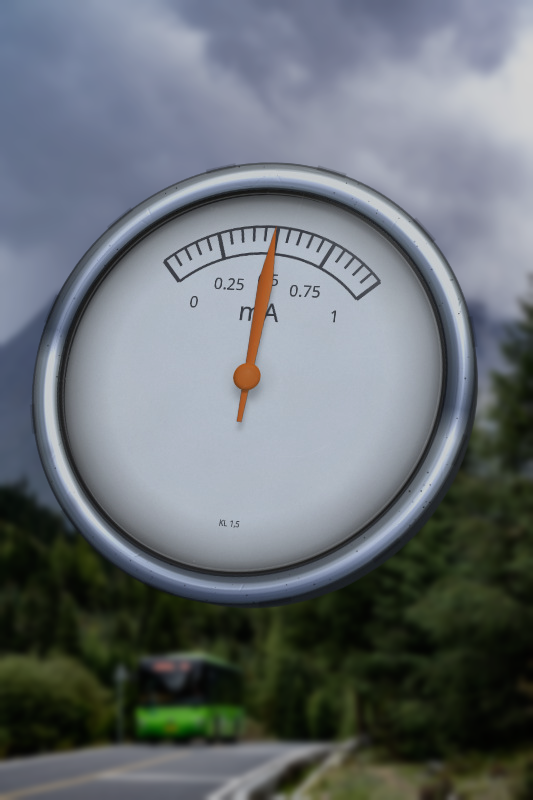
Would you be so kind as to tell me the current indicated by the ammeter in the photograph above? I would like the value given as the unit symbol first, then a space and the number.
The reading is mA 0.5
